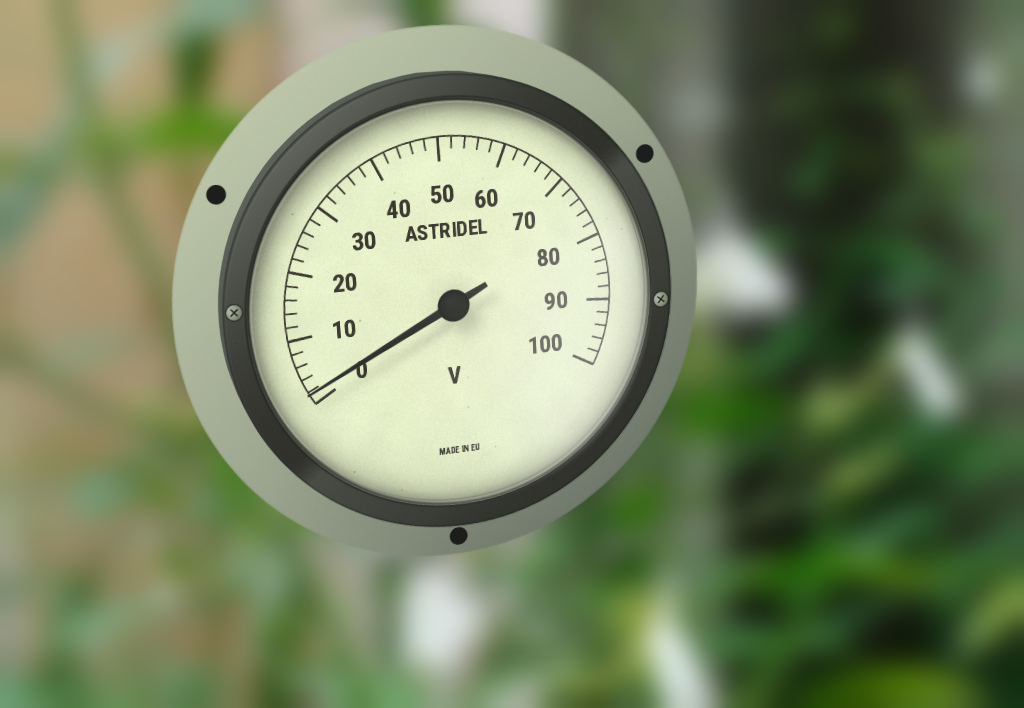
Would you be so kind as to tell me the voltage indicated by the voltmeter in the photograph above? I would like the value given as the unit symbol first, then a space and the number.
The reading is V 2
